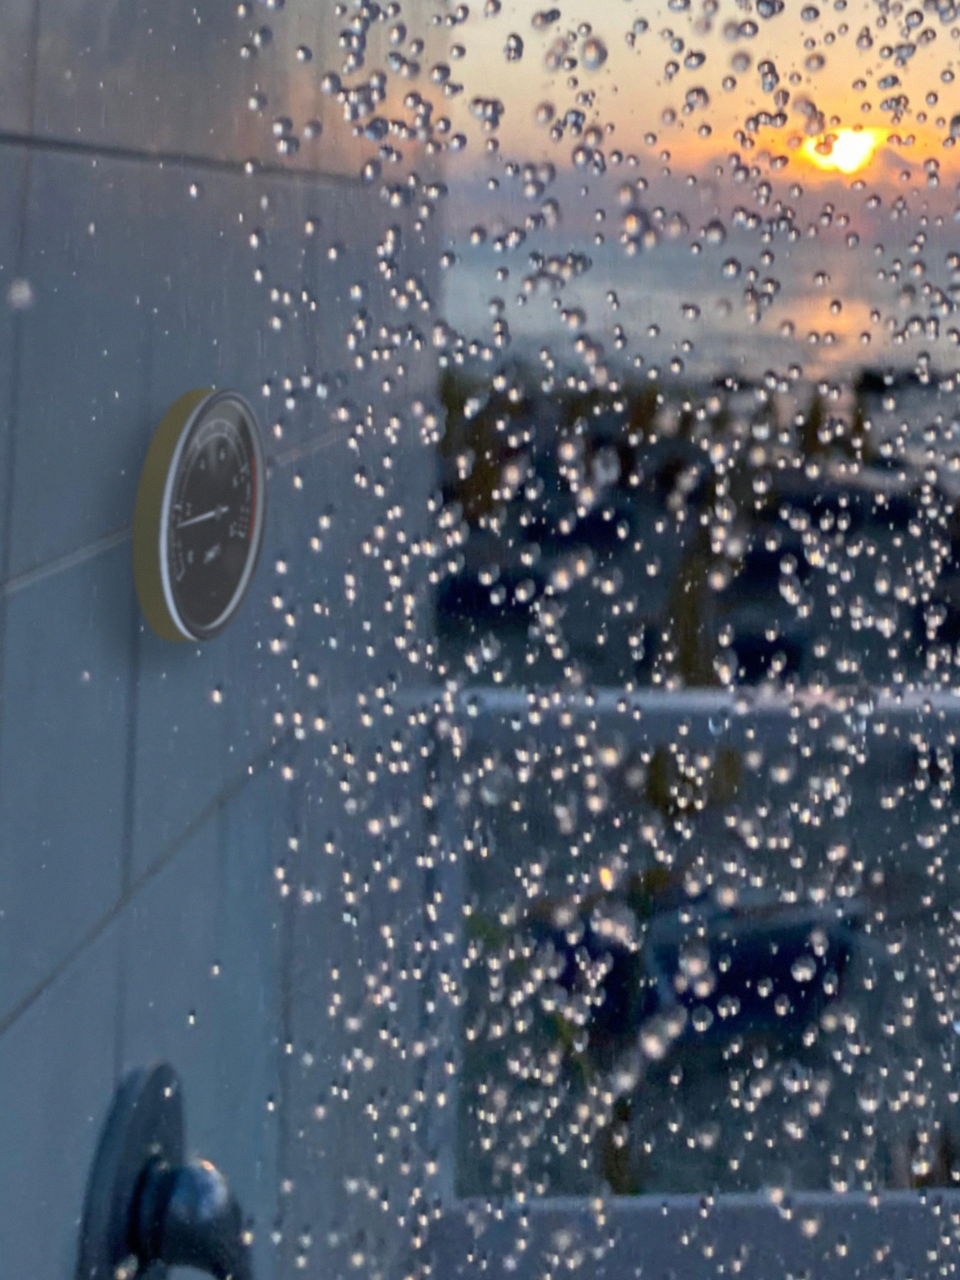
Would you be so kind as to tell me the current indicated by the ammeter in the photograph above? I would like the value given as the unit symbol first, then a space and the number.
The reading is A 1.5
